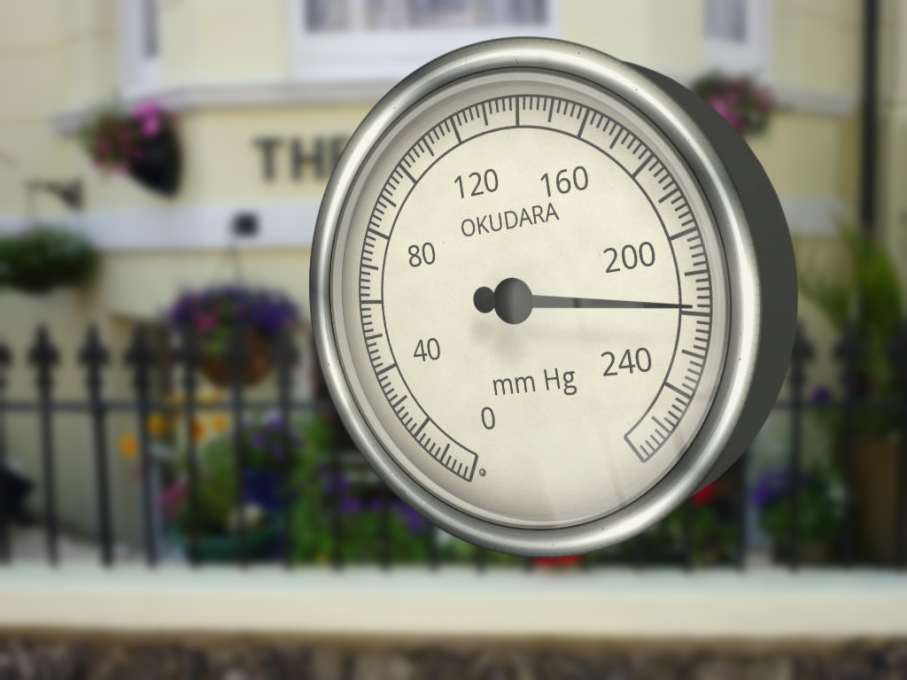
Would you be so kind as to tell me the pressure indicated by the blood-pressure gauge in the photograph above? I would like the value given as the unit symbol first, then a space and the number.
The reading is mmHg 218
